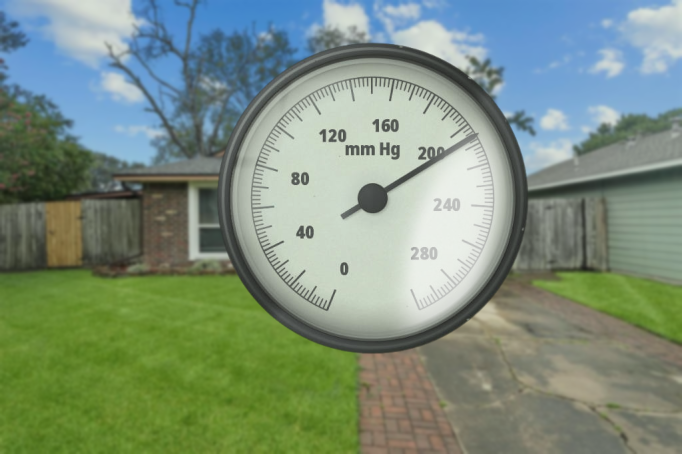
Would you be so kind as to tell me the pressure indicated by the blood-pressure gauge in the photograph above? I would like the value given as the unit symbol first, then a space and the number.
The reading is mmHg 206
